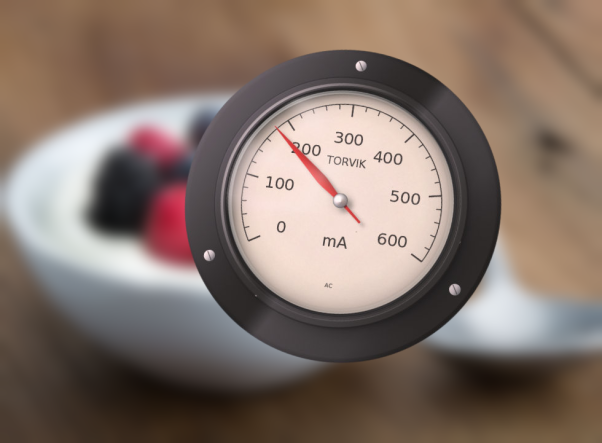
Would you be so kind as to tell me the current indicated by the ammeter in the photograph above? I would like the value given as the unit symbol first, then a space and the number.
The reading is mA 180
